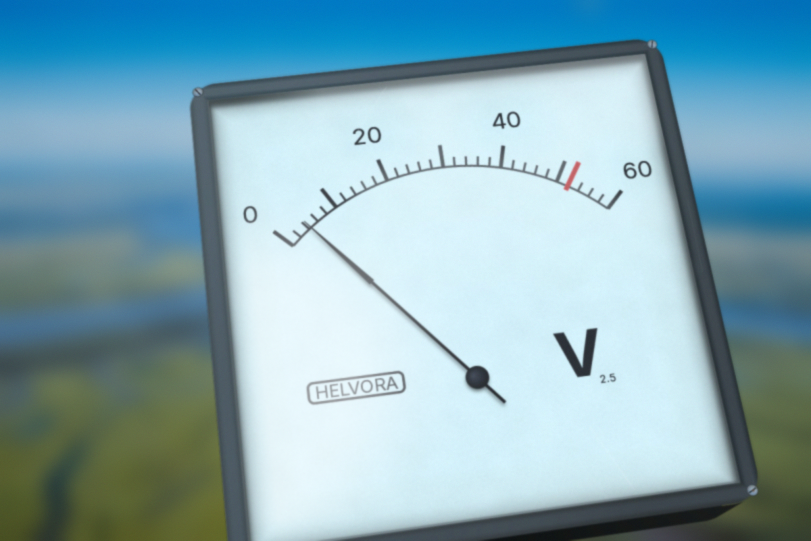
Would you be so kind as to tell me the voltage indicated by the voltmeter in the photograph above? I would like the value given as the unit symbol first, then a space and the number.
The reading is V 4
